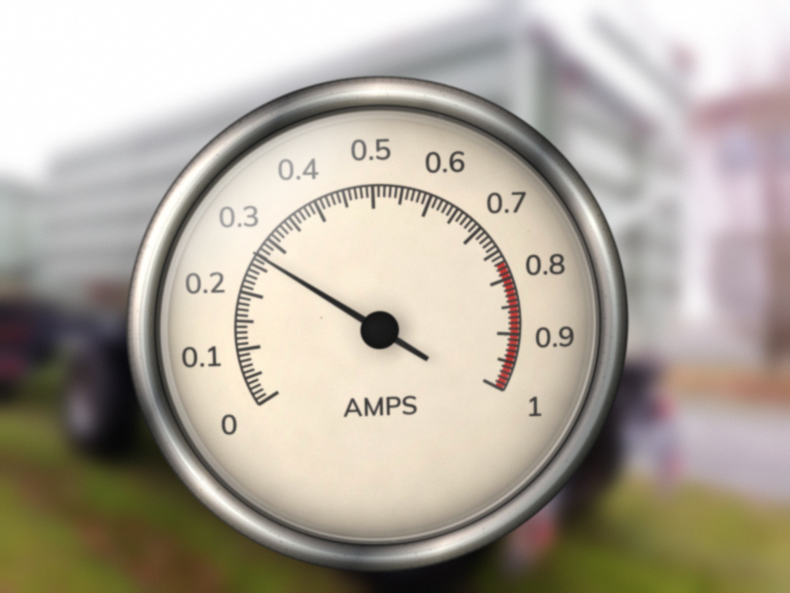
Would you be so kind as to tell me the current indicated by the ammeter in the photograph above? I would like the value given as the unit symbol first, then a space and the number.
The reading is A 0.27
